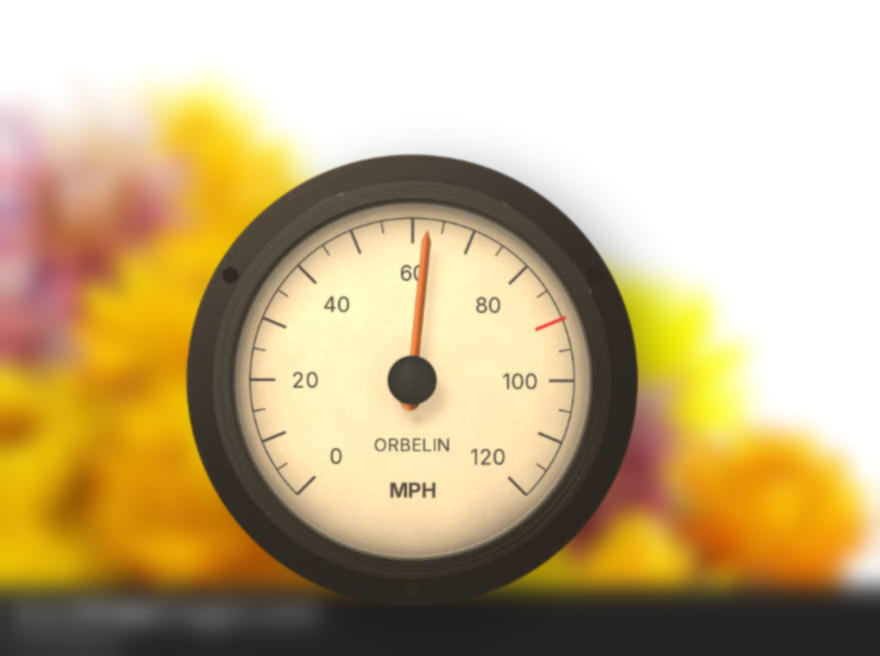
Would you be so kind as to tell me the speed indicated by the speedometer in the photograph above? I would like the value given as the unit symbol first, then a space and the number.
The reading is mph 62.5
